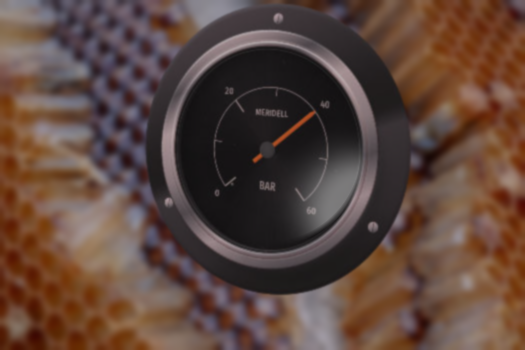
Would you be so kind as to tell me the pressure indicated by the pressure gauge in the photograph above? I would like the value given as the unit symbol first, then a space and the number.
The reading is bar 40
